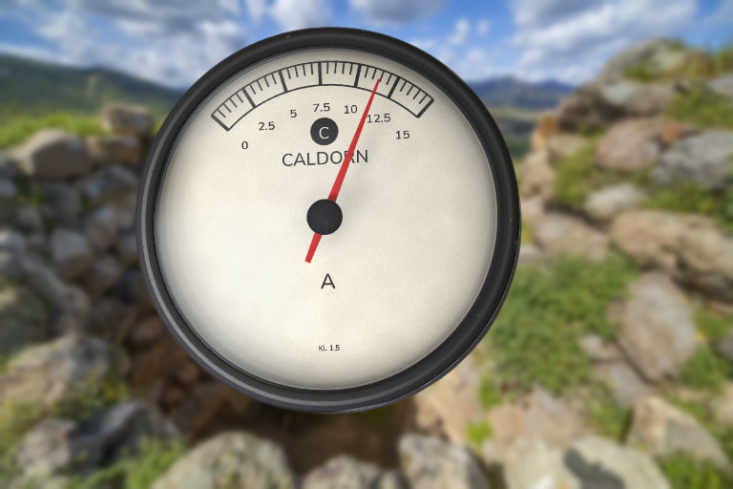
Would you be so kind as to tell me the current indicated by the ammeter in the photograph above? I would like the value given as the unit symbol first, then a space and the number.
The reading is A 11.5
